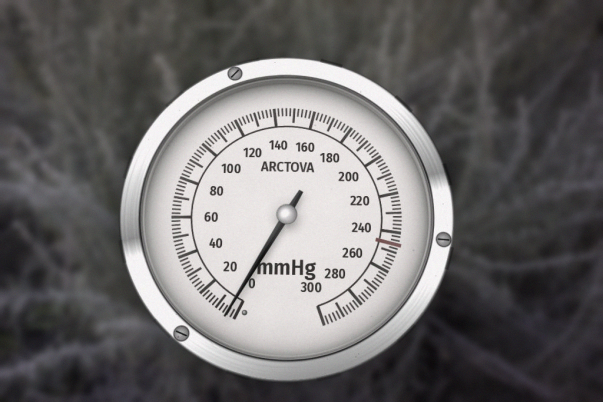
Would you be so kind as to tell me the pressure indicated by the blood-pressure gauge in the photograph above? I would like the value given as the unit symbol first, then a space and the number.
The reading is mmHg 4
